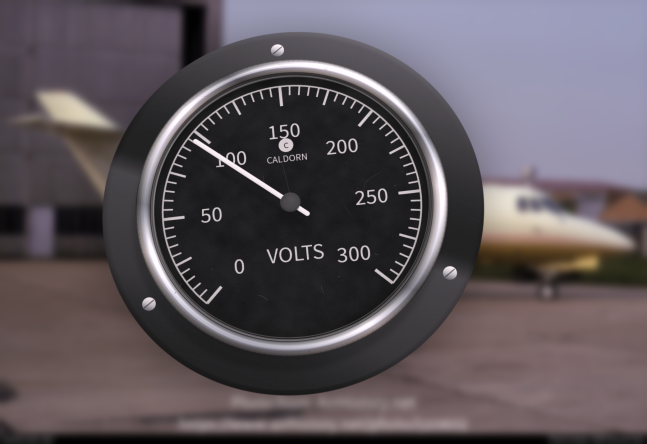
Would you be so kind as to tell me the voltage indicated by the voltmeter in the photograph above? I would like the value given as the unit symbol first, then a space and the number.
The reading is V 95
